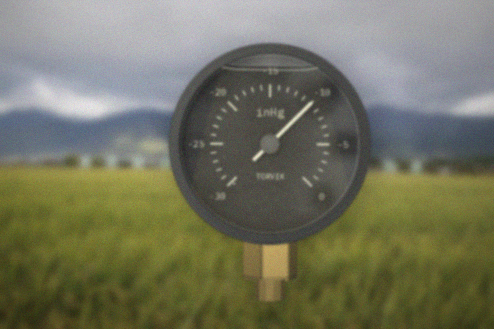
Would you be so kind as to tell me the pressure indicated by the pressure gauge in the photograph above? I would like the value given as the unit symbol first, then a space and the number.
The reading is inHg -10
